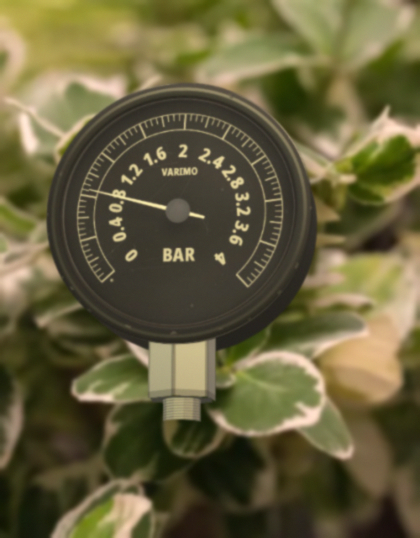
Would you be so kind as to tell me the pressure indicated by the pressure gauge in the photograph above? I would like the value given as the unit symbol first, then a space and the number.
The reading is bar 0.85
